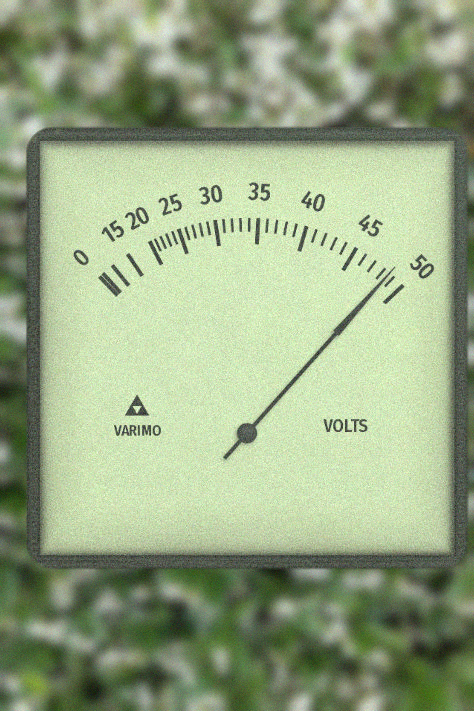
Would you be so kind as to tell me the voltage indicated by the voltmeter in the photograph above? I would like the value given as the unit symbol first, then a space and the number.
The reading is V 48.5
